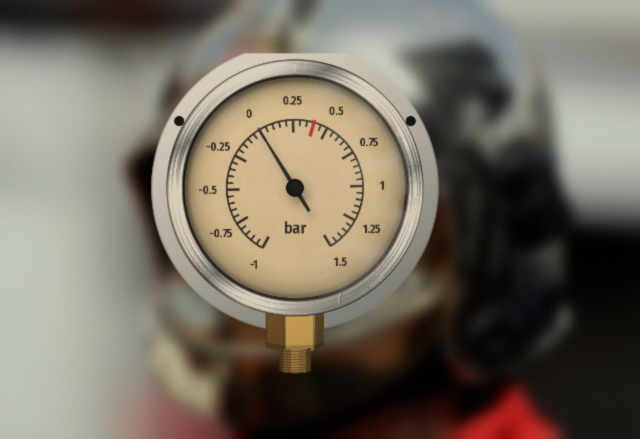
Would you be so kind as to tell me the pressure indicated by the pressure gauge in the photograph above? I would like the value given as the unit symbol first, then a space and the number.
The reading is bar 0
